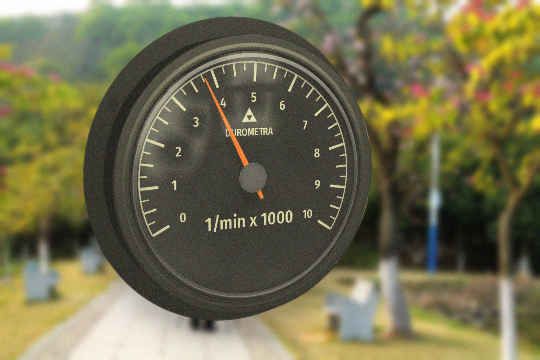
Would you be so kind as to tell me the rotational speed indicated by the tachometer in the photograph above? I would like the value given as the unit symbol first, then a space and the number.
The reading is rpm 3750
